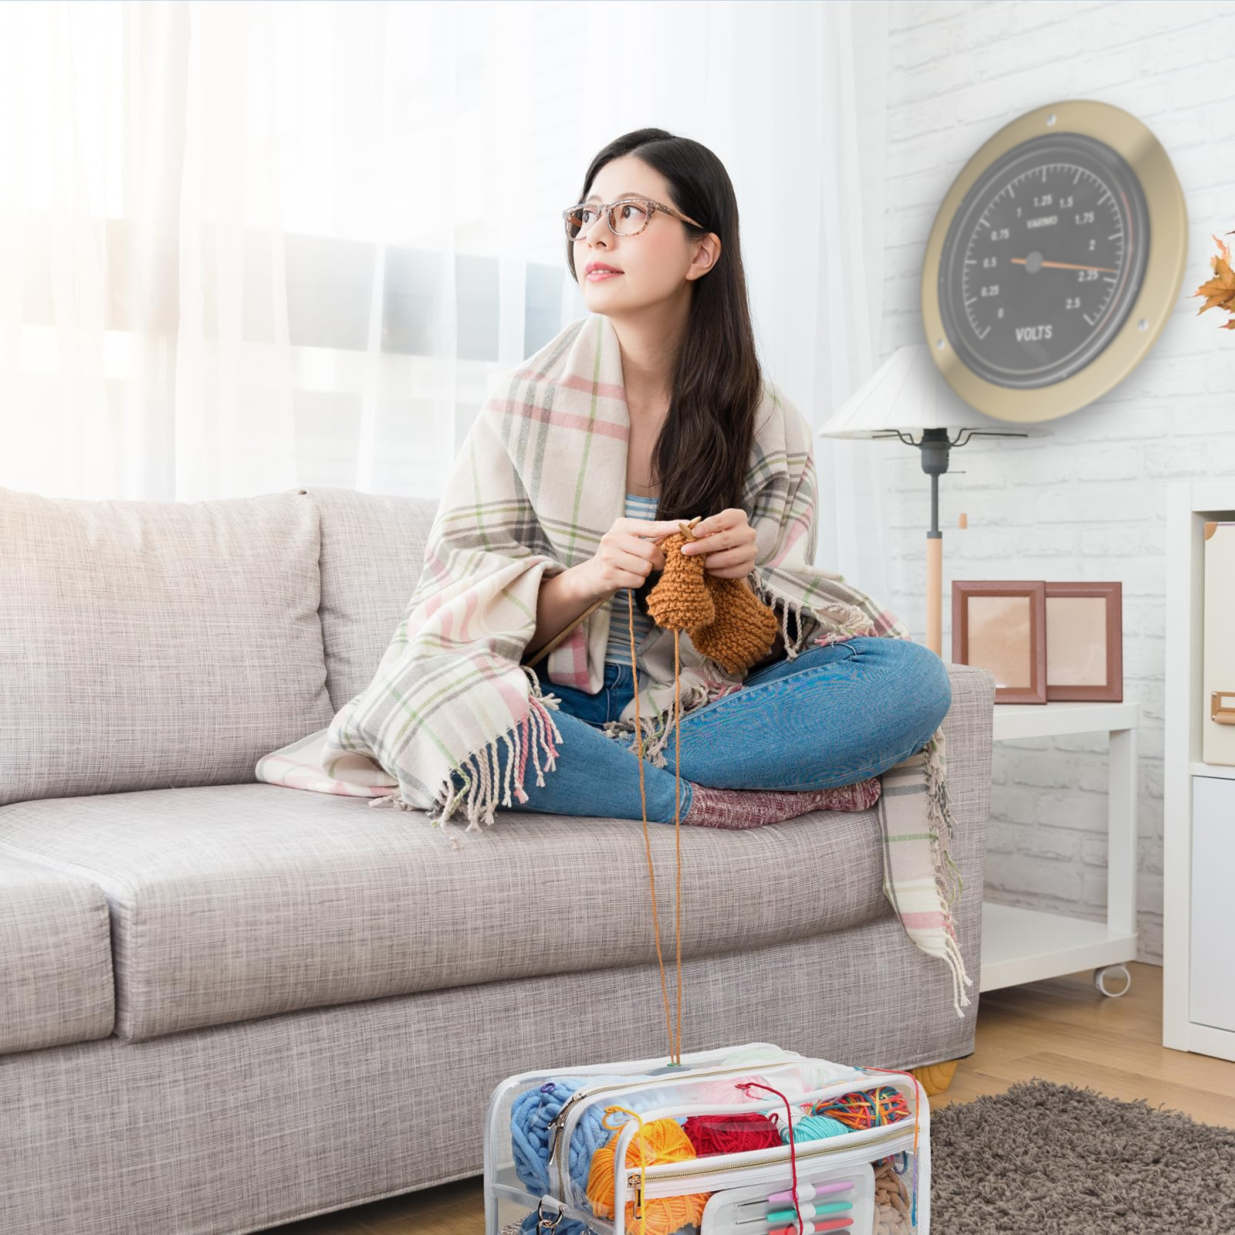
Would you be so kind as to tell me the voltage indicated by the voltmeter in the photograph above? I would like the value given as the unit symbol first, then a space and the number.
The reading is V 2.2
